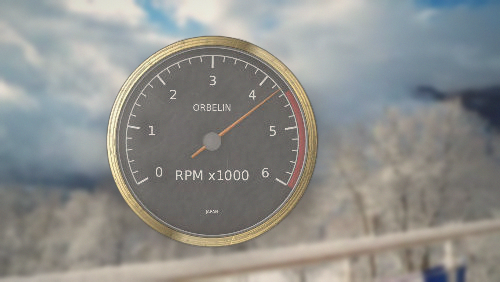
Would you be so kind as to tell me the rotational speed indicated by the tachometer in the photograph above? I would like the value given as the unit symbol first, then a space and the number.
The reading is rpm 4300
